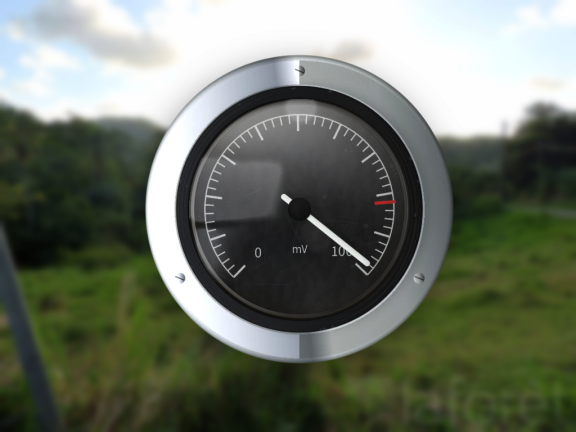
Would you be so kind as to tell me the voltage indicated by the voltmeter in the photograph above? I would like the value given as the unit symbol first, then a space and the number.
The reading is mV 98
